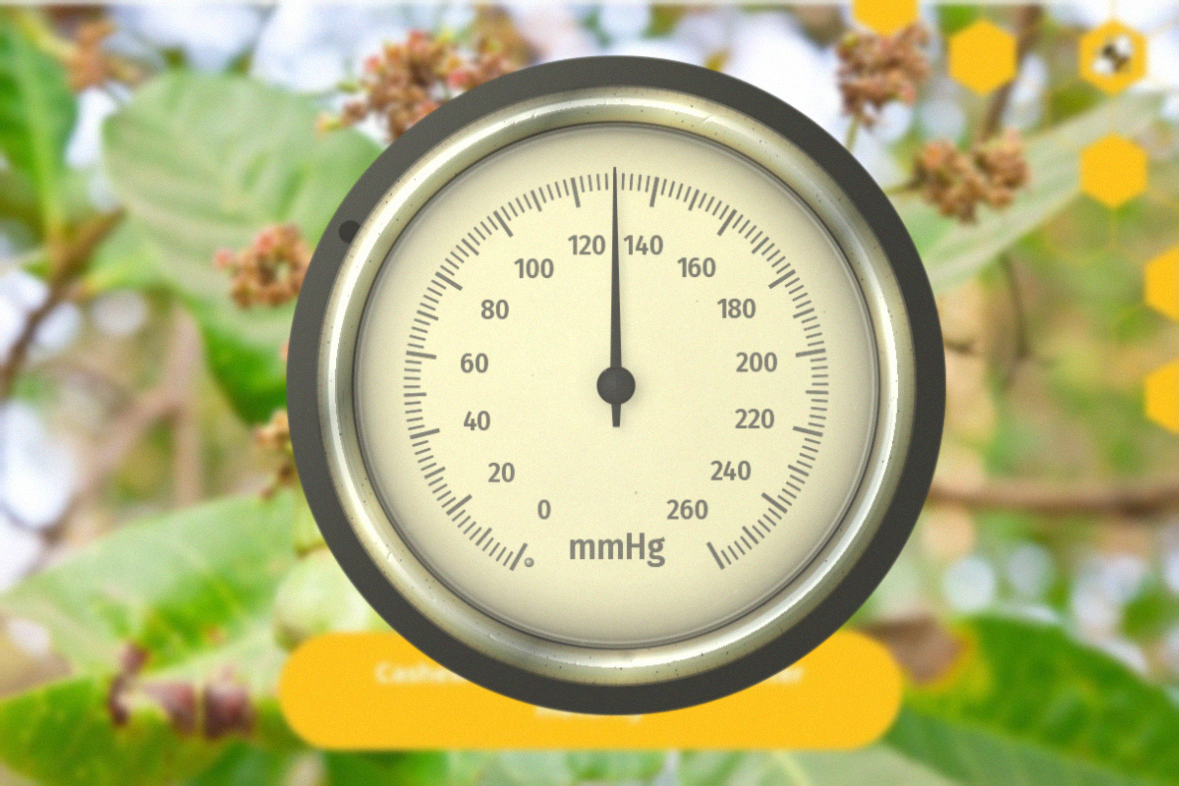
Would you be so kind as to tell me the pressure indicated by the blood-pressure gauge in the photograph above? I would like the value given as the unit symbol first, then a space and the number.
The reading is mmHg 130
